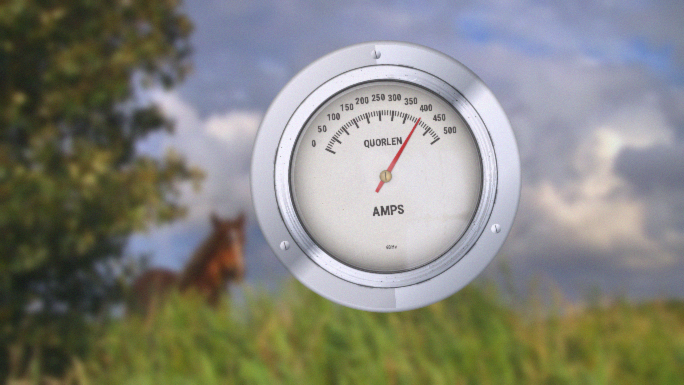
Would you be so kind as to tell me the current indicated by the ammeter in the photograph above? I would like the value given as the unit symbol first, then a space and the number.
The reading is A 400
